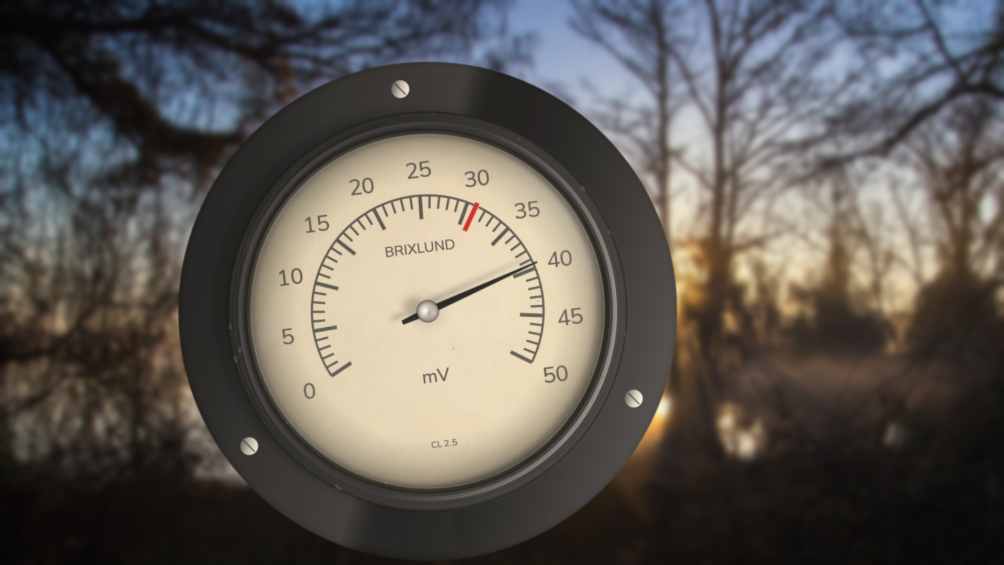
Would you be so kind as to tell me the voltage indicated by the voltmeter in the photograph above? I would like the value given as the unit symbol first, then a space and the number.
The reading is mV 39.5
